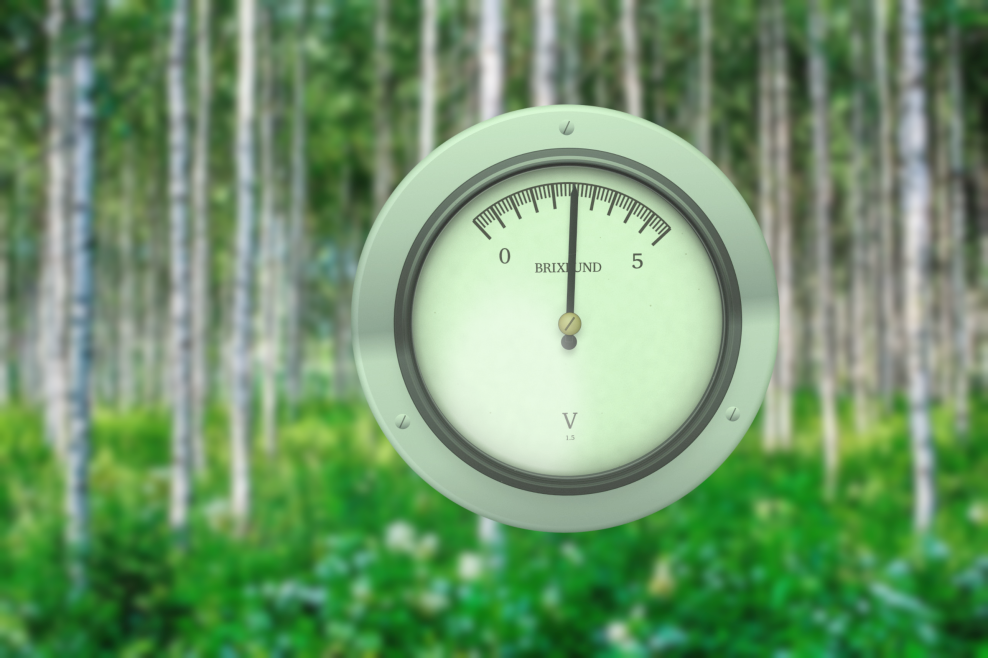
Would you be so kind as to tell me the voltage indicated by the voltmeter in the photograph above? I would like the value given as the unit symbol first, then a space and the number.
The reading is V 2.5
